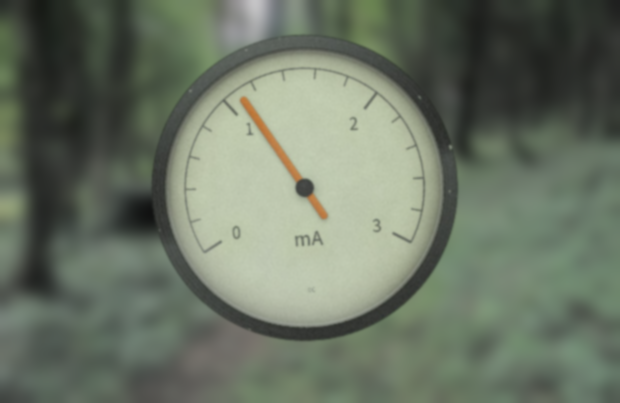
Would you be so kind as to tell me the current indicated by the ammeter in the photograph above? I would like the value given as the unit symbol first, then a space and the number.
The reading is mA 1.1
